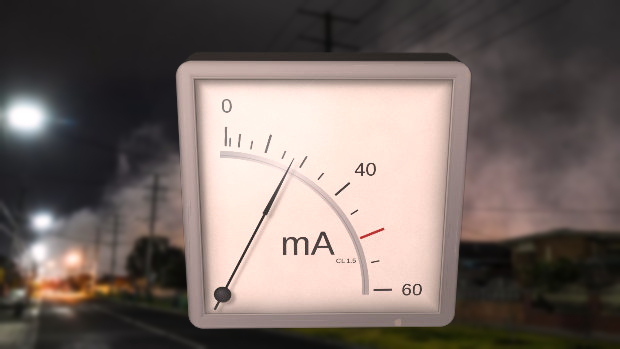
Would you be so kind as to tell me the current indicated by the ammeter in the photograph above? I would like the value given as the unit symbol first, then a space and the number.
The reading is mA 27.5
